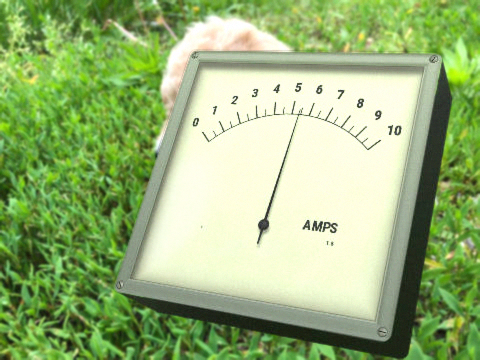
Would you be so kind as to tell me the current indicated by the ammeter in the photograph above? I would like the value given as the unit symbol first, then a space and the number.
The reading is A 5.5
